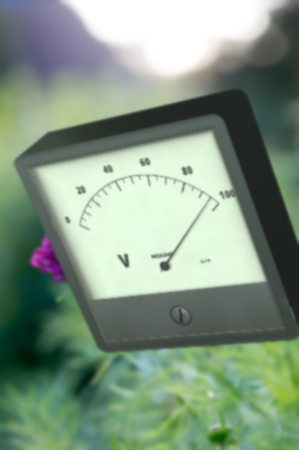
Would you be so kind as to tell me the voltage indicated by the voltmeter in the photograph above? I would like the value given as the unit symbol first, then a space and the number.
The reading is V 95
